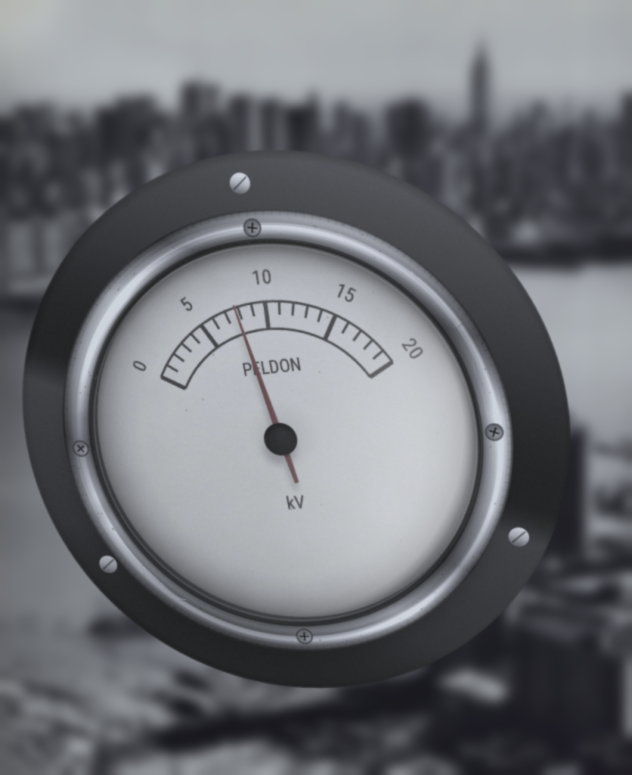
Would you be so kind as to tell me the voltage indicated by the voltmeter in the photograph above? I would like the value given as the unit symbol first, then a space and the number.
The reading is kV 8
